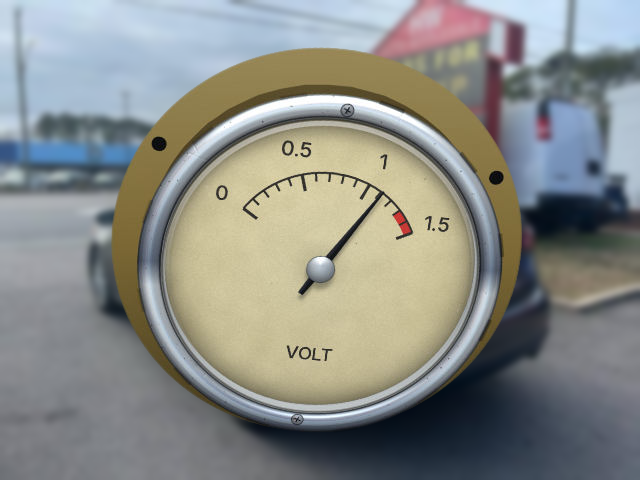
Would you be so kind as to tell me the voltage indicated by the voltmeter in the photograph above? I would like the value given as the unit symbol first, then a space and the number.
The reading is V 1.1
